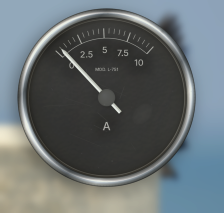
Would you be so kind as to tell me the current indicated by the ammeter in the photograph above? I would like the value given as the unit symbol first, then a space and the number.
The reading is A 0.5
